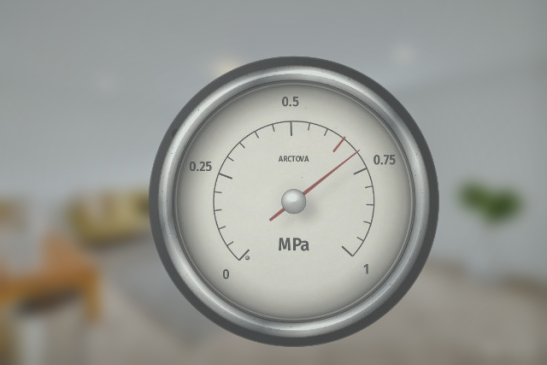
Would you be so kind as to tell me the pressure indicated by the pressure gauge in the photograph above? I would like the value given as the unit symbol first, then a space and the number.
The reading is MPa 0.7
